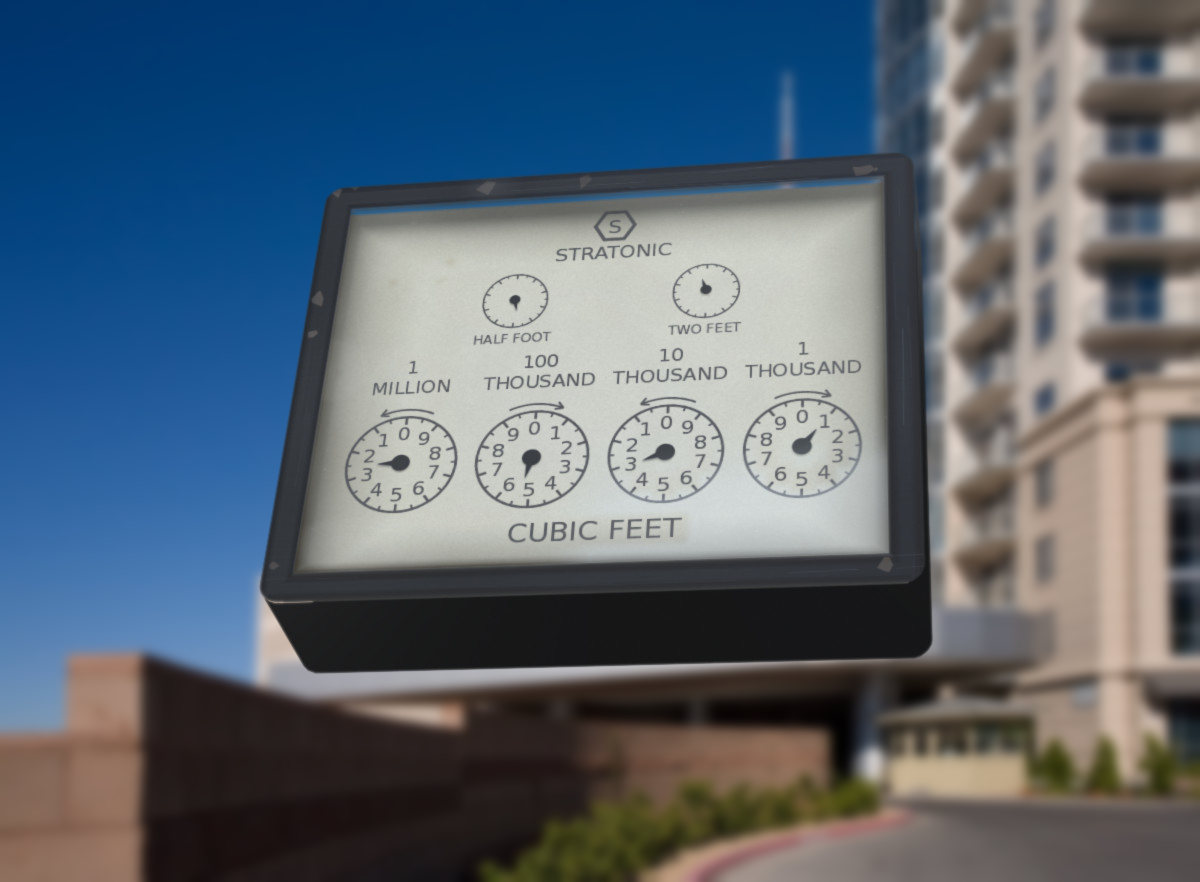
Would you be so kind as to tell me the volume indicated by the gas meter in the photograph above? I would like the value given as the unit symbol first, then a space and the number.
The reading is ft³ 253100
